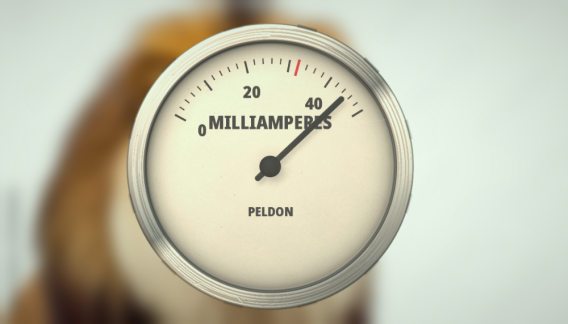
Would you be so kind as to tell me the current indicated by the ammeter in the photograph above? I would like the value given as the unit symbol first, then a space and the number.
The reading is mA 45
